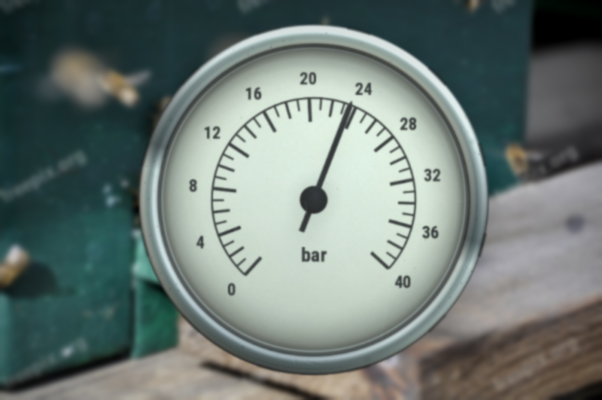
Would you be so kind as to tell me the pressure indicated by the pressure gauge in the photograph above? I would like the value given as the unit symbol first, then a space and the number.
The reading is bar 23.5
